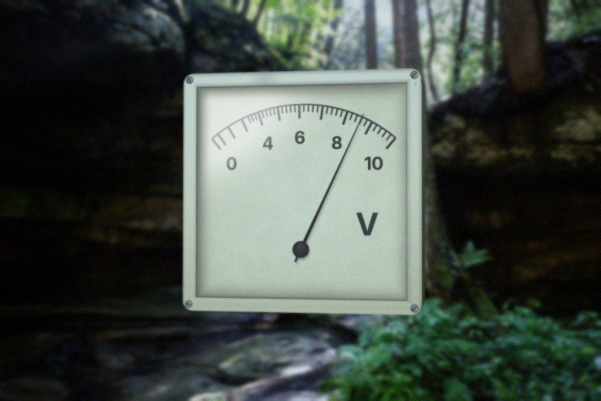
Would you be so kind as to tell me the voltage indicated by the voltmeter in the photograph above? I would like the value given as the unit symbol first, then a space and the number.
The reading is V 8.6
